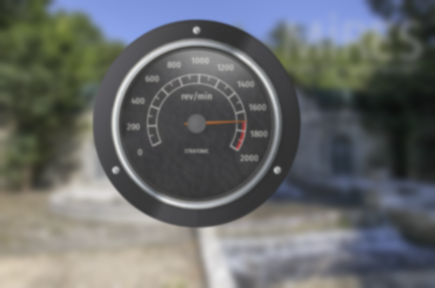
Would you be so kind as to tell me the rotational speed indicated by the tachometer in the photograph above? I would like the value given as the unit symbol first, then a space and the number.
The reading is rpm 1700
